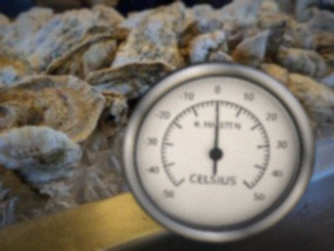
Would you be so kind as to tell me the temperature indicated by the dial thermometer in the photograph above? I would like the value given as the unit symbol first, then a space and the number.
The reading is °C 0
